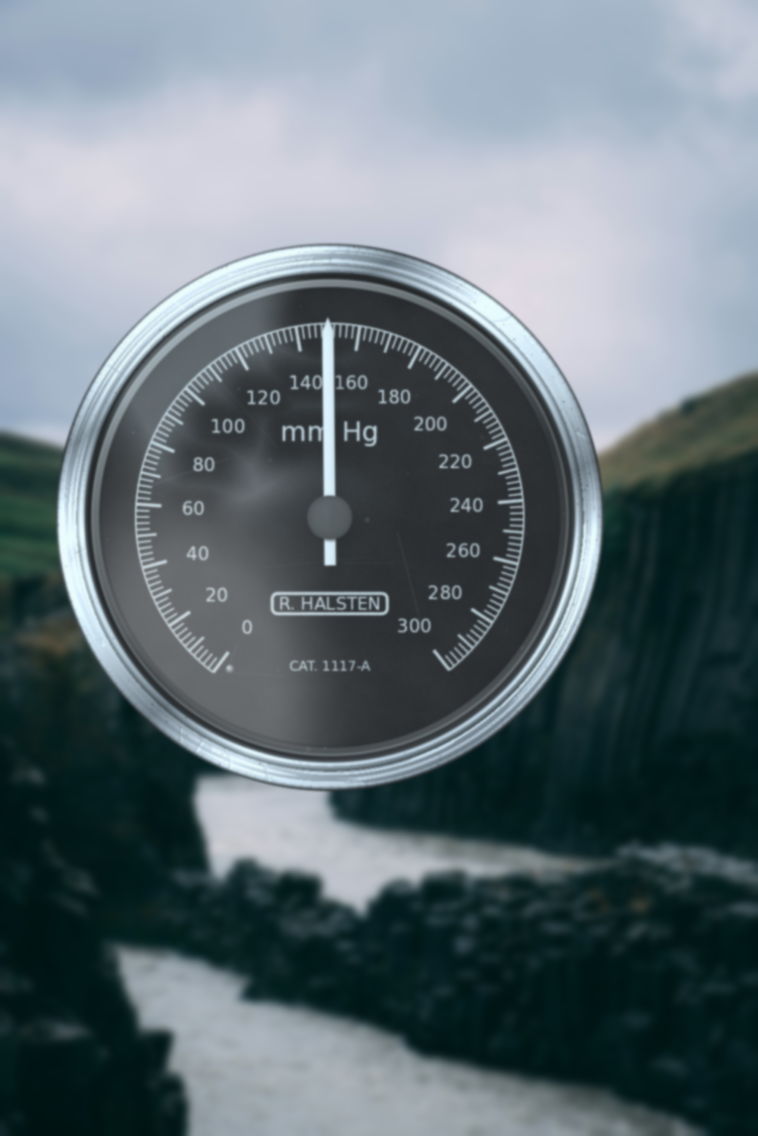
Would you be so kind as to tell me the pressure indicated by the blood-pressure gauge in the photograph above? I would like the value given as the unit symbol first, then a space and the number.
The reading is mmHg 150
